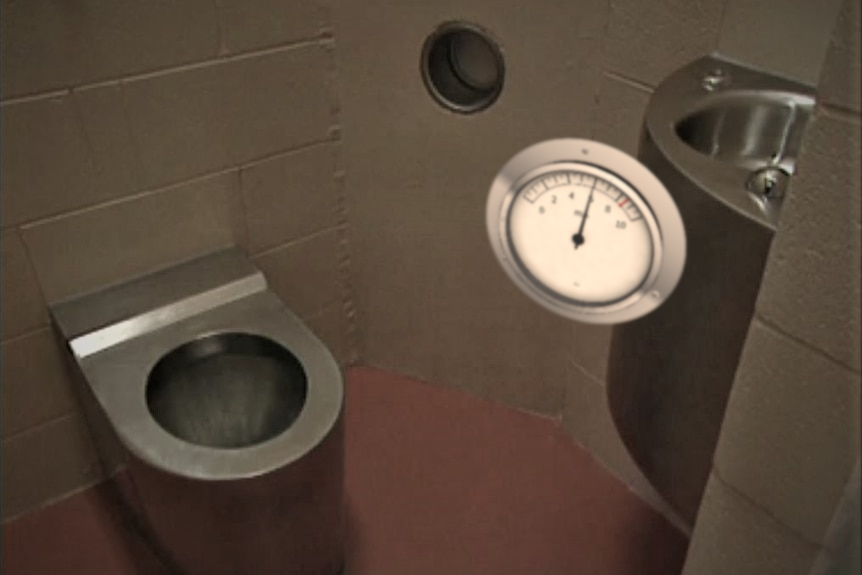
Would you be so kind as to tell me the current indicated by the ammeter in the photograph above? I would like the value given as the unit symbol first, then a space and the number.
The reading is mA 6
